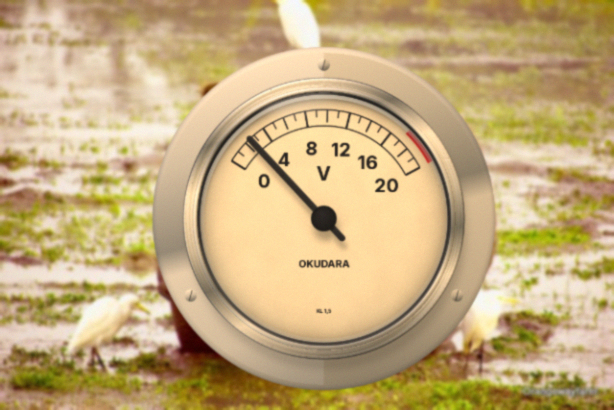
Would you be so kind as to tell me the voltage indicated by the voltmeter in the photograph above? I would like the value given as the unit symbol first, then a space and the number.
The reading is V 2.5
